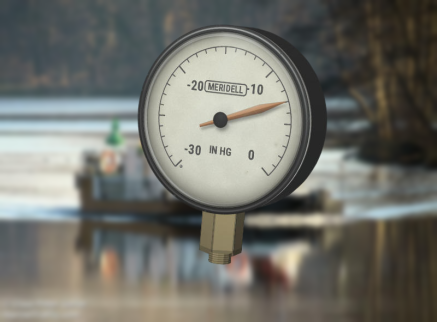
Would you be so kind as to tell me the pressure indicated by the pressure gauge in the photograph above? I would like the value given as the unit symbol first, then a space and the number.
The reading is inHg -7
